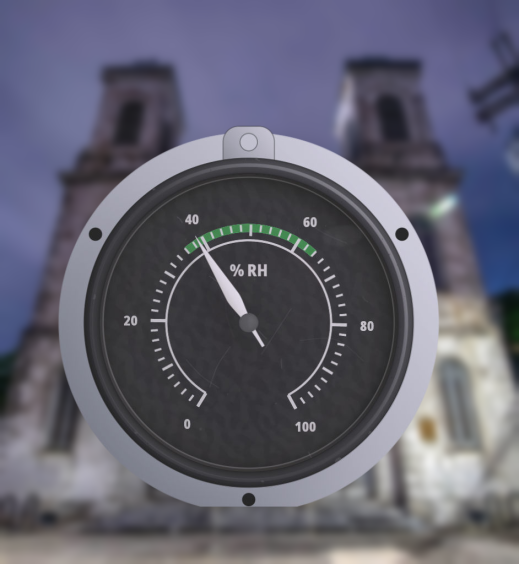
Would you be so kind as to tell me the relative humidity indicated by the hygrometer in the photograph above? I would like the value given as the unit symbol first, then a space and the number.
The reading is % 39
